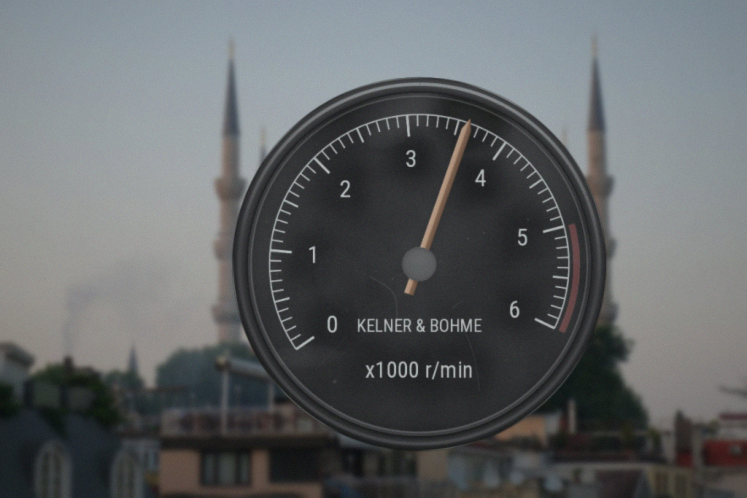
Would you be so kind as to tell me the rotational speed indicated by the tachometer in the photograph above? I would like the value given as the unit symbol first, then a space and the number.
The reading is rpm 3600
